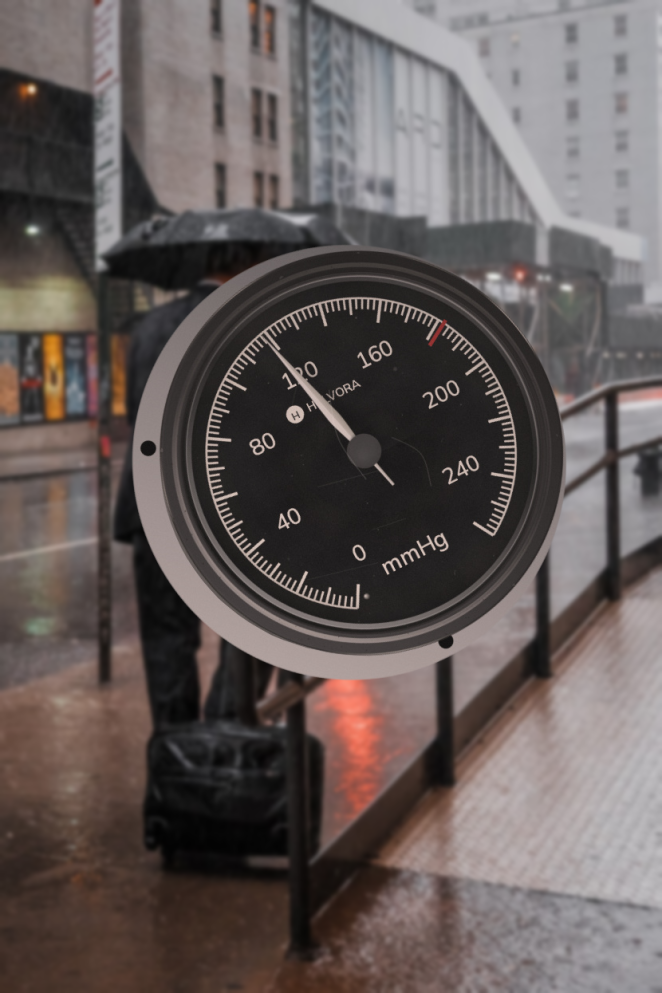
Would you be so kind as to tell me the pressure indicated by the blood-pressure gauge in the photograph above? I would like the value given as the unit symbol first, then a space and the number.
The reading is mmHg 118
